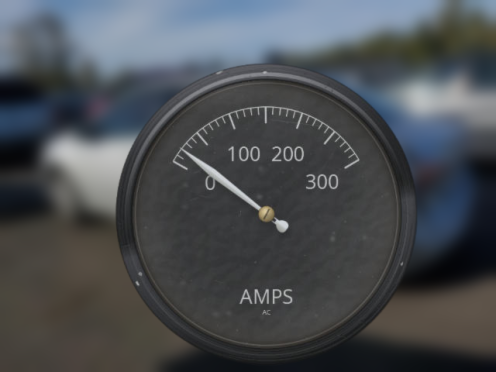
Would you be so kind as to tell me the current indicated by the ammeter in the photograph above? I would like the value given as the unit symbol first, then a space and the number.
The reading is A 20
